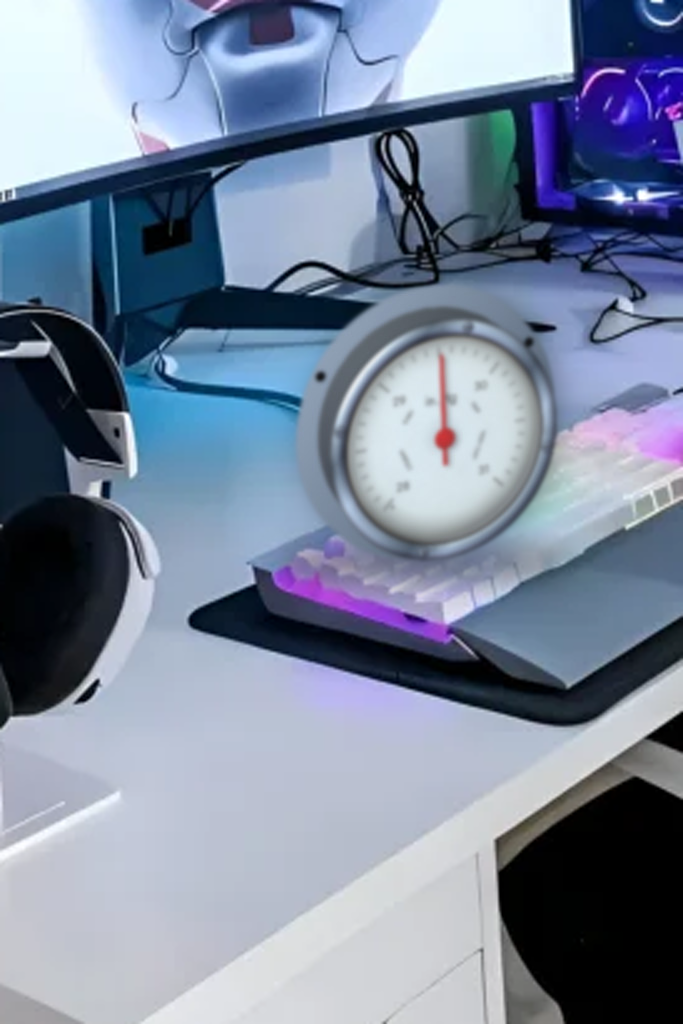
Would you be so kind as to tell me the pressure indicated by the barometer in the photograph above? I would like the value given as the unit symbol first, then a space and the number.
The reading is inHg 29.5
